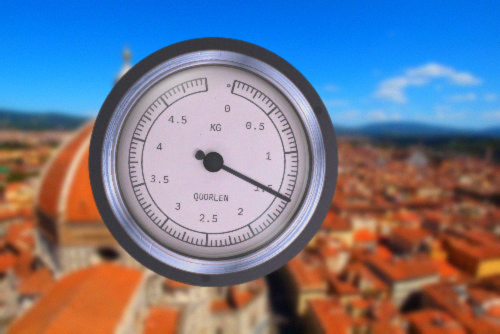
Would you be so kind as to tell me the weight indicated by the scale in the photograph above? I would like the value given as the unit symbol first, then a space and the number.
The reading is kg 1.5
